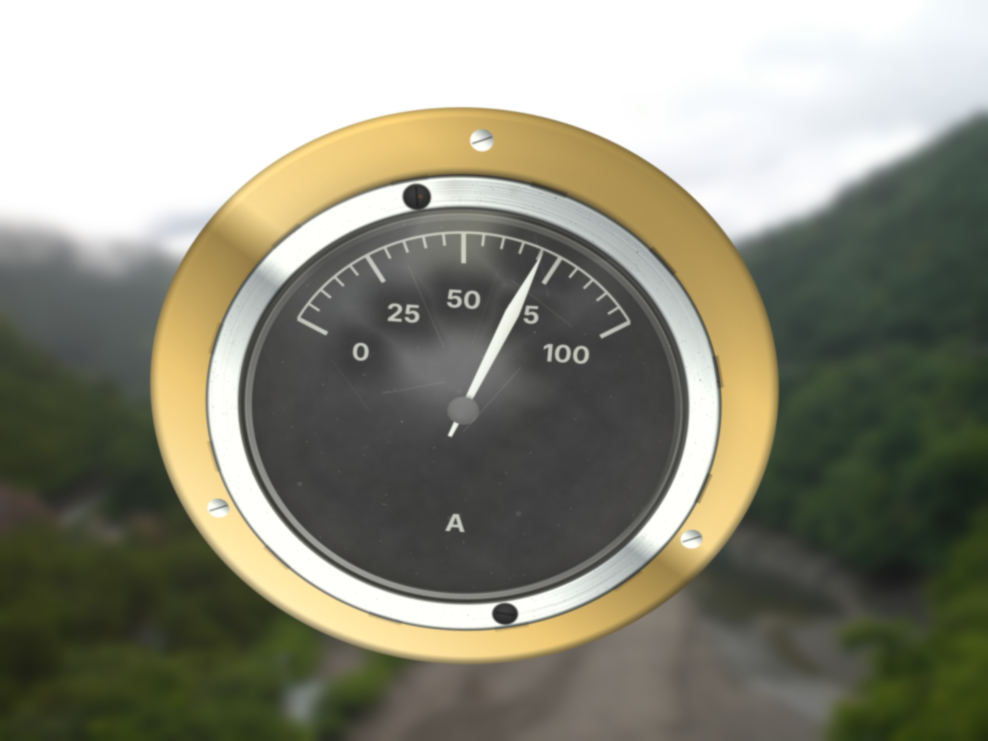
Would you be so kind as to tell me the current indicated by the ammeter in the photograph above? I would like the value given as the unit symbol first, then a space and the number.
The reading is A 70
